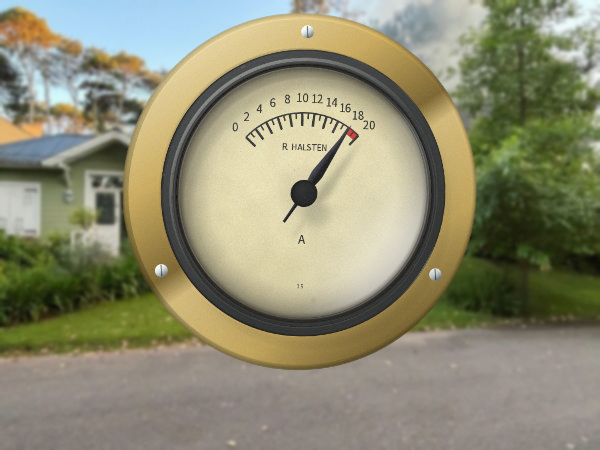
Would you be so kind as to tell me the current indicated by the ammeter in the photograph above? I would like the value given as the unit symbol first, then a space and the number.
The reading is A 18
